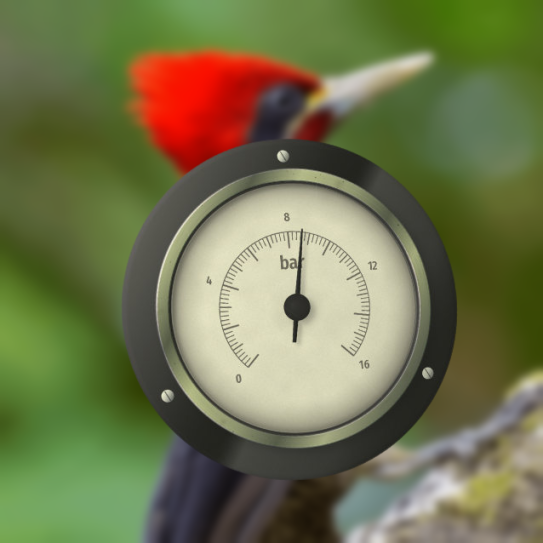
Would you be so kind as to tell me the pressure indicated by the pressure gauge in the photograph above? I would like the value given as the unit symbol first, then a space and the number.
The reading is bar 8.6
